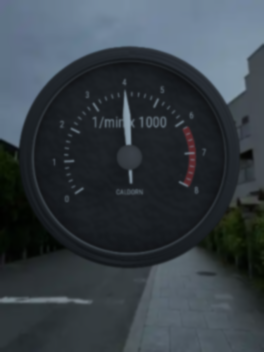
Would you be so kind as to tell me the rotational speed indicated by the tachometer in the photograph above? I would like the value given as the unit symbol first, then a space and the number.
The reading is rpm 4000
